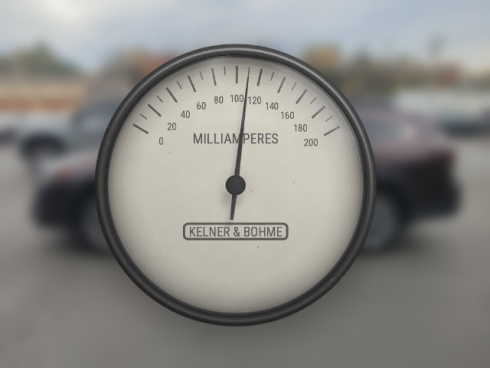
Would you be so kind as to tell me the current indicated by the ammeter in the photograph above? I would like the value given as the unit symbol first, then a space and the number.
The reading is mA 110
